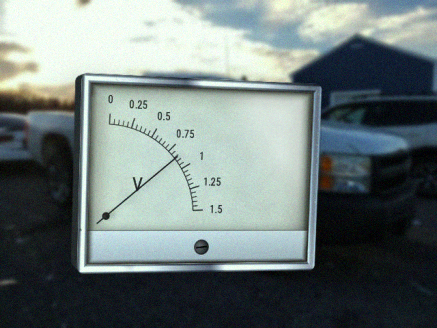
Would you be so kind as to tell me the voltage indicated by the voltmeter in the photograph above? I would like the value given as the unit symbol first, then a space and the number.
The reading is V 0.85
